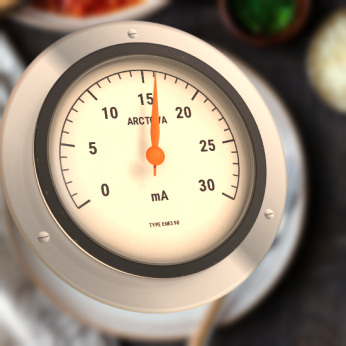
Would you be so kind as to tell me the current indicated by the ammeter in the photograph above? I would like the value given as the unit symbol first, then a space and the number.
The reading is mA 16
